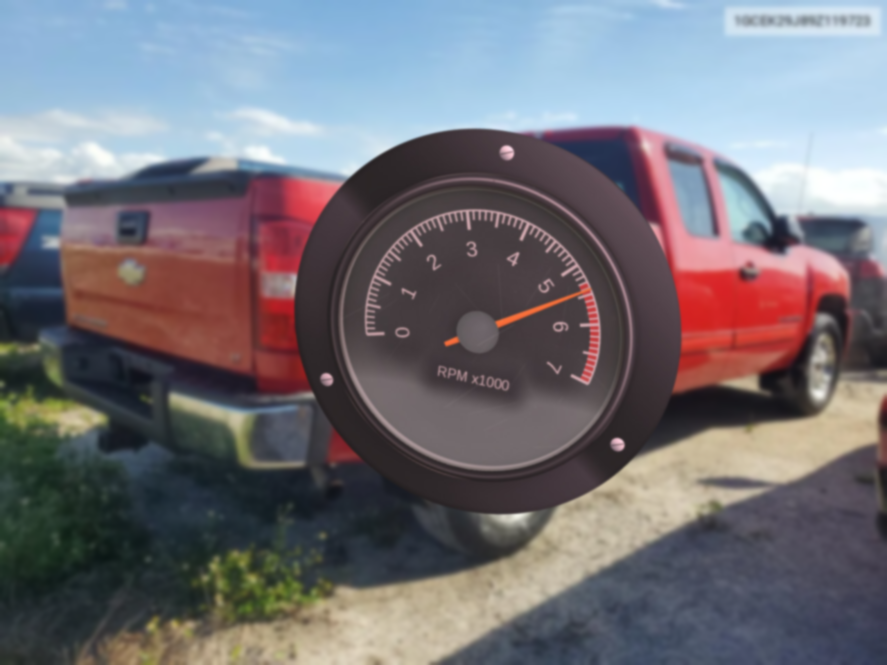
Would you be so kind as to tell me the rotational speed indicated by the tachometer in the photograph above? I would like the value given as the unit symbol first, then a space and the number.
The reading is rpm 5400
